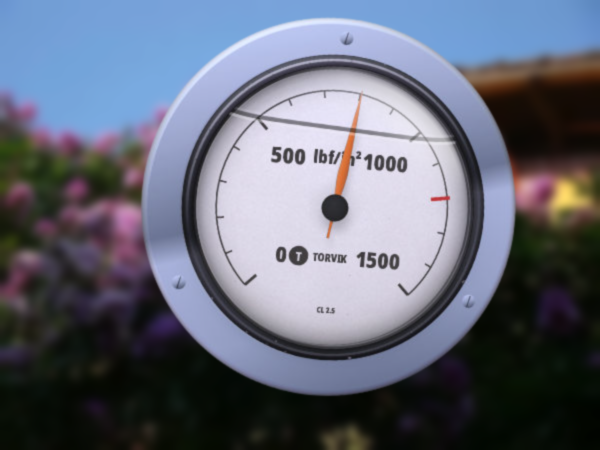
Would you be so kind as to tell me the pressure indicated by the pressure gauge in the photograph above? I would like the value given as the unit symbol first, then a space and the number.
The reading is psi 800
